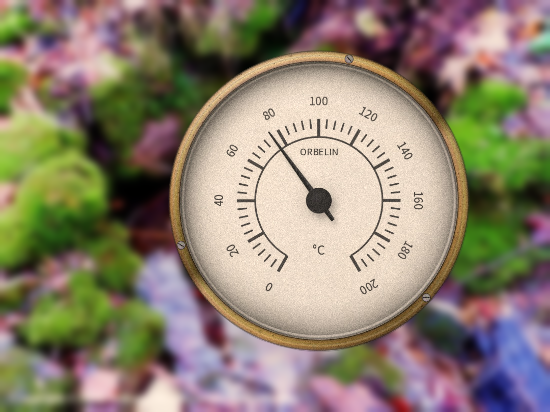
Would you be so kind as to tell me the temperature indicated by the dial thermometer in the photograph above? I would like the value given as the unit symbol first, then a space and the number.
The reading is °C 76
